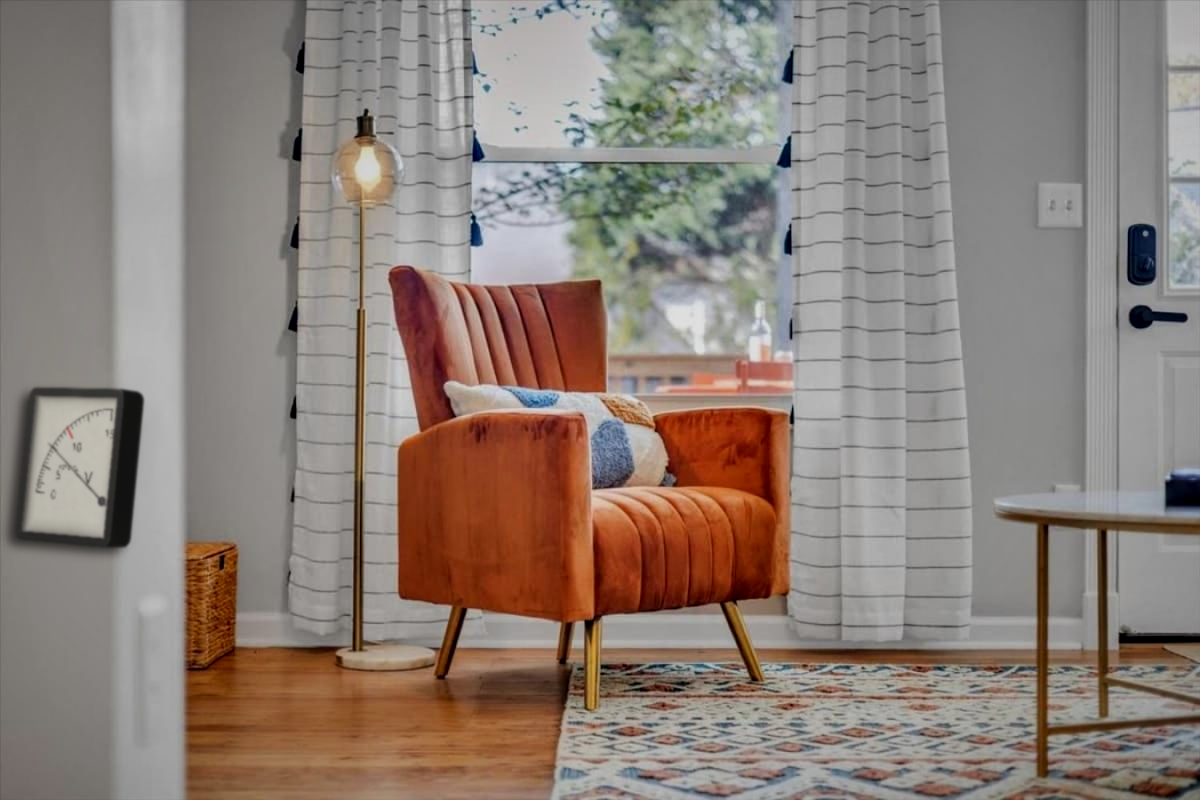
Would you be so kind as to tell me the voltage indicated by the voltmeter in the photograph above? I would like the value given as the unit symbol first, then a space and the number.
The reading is V 7.5
